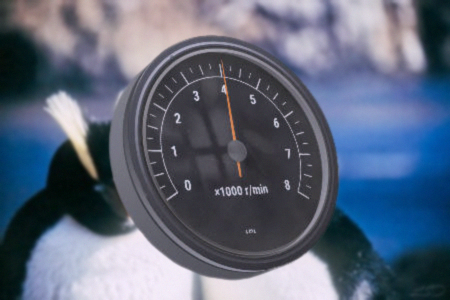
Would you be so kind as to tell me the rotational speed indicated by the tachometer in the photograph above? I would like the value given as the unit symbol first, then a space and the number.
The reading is rpm 4000
